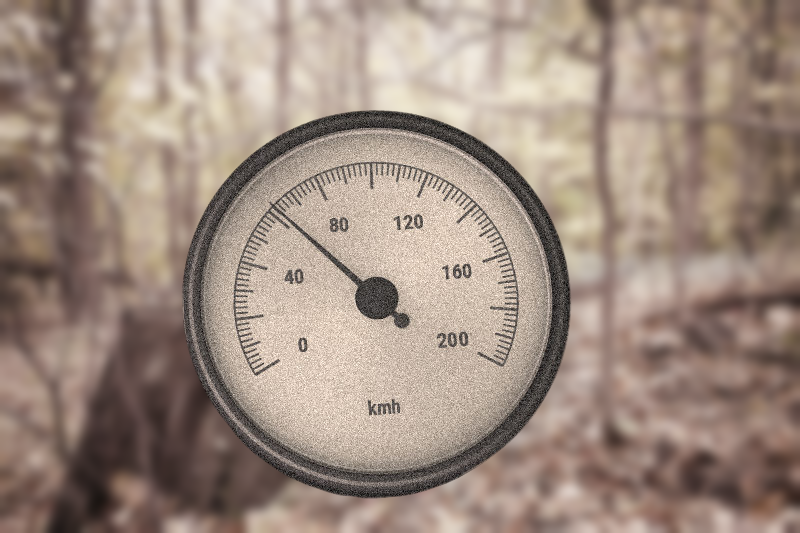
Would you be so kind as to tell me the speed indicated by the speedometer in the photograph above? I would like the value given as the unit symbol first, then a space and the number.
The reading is km/h 62
